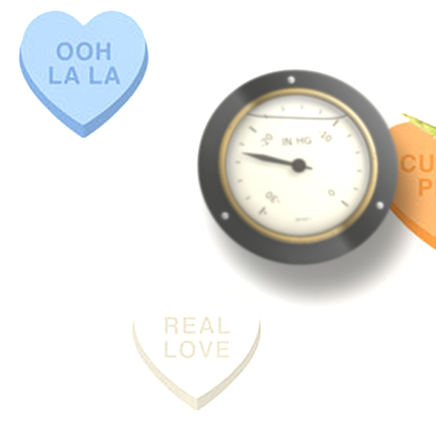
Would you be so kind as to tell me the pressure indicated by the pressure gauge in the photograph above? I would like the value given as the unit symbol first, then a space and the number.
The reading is inHg -23
